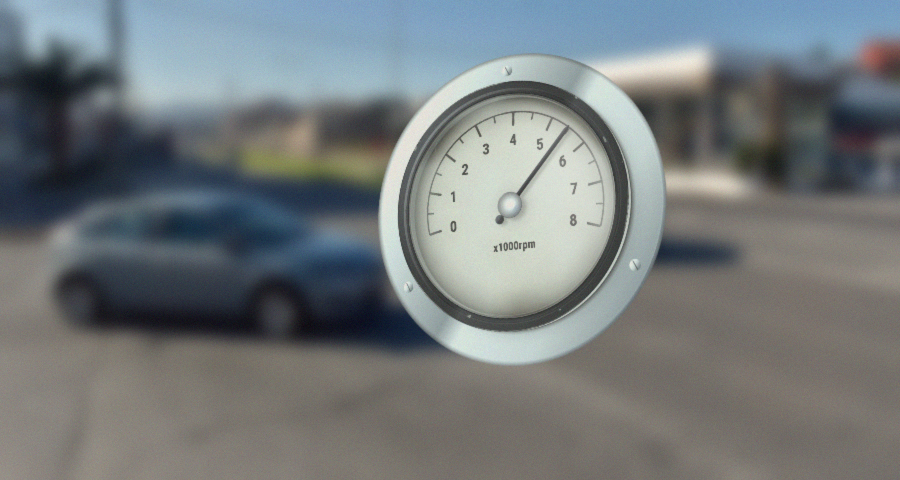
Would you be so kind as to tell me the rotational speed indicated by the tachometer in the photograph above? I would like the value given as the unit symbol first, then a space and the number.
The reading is rpm 5500
